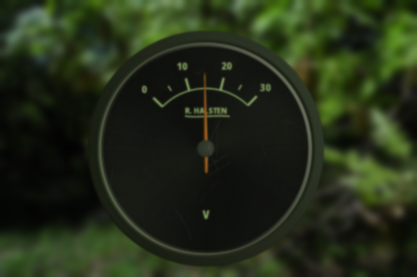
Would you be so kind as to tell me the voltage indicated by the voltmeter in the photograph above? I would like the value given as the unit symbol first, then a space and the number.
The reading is V 15
